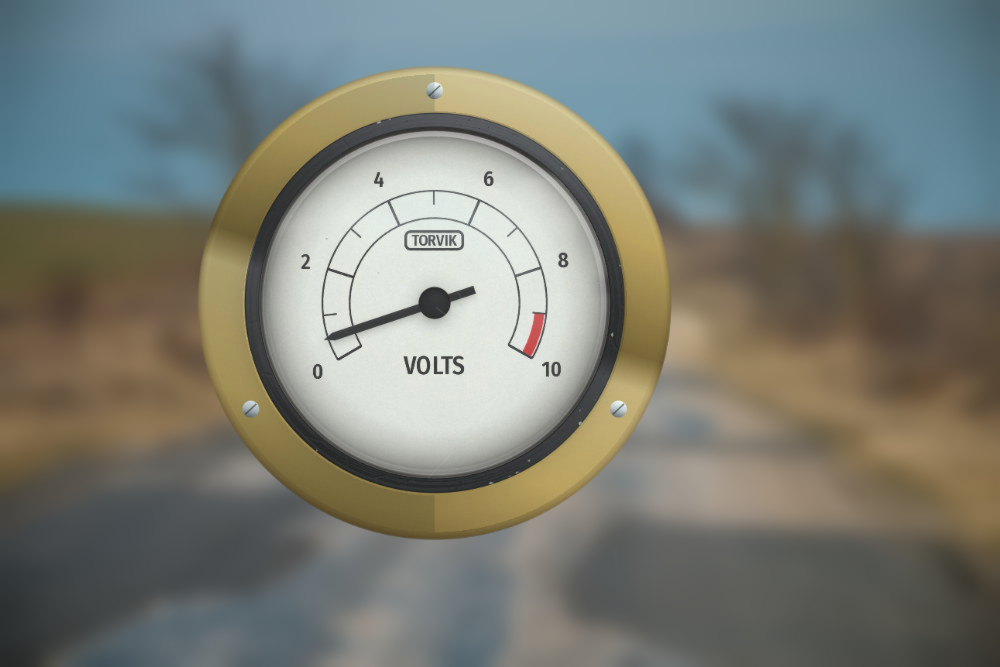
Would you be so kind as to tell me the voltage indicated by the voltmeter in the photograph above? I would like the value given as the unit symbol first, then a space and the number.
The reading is V 0.5
